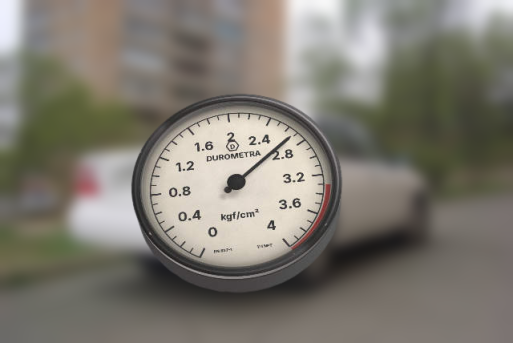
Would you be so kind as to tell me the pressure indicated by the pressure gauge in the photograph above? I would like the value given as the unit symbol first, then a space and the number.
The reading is kg/cm² 2.7
